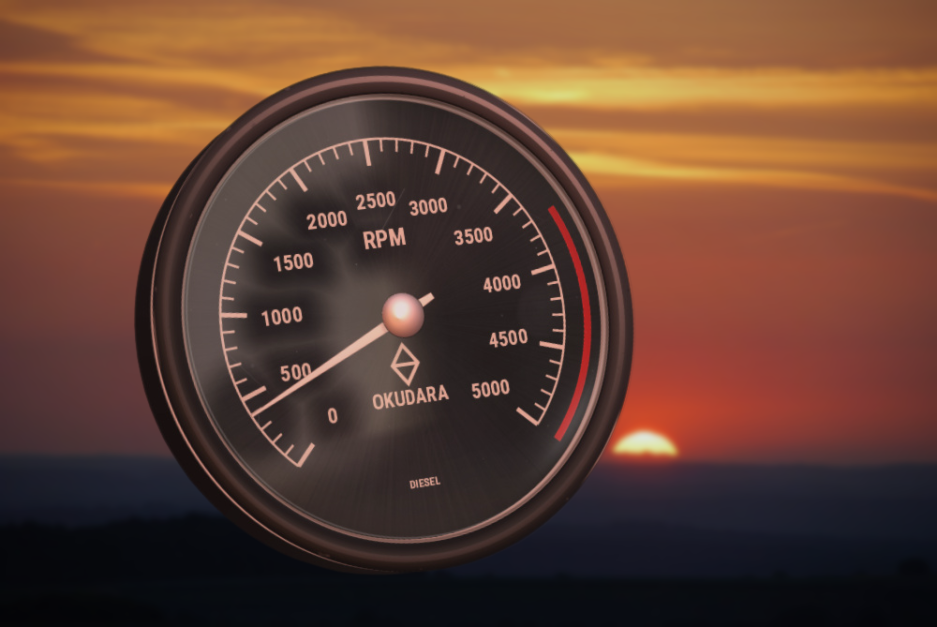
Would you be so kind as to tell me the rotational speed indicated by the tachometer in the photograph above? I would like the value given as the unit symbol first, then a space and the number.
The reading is rpm 400
